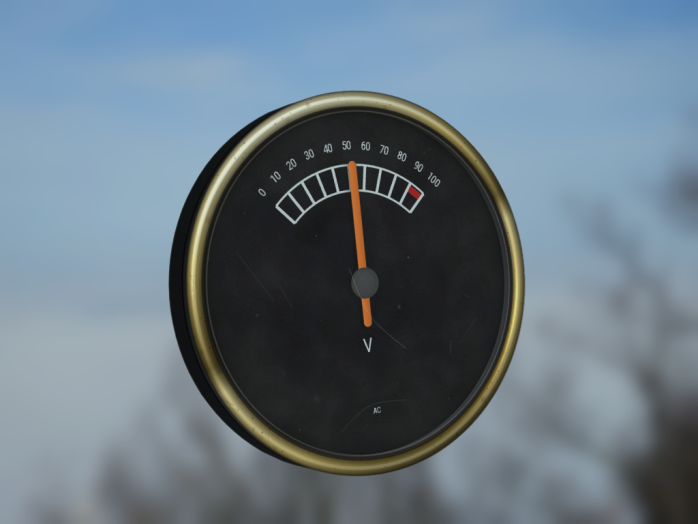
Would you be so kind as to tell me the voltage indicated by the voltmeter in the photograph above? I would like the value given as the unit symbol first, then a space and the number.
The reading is V 50
